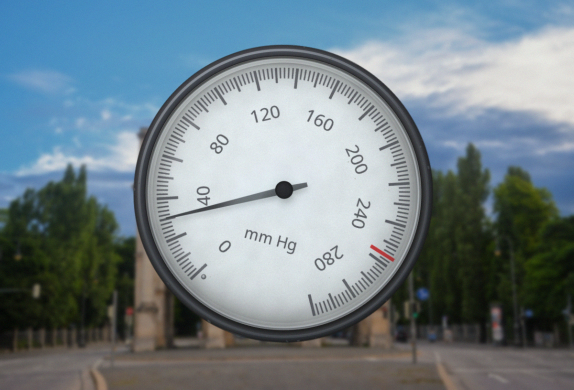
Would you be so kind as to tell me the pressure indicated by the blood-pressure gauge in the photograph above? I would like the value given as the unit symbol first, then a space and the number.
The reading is mmHg 30
